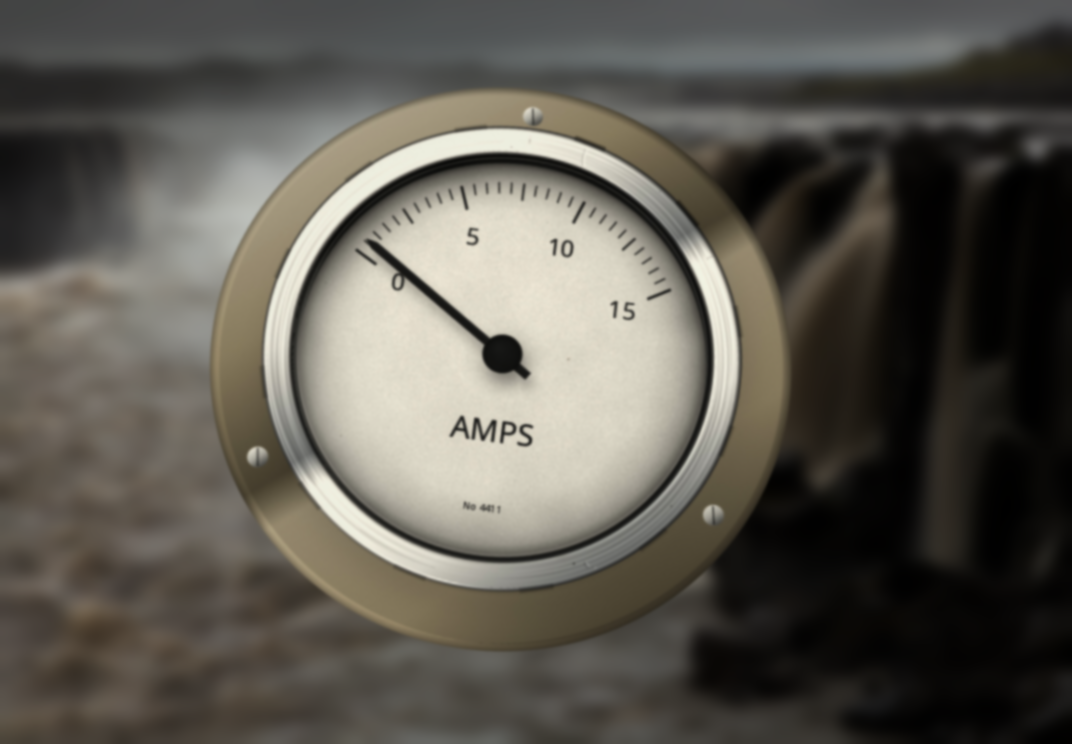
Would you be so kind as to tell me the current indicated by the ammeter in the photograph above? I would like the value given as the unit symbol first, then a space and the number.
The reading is A 0.5
